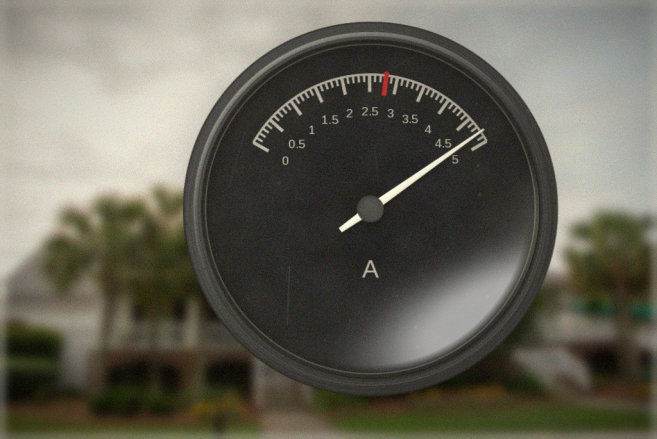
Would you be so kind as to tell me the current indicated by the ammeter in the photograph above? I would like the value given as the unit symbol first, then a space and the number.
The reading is A 4.8
